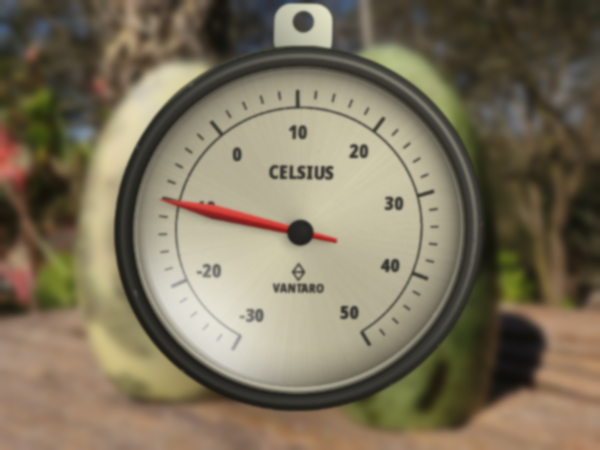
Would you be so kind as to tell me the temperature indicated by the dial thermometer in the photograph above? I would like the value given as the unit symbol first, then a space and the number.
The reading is °C -10
